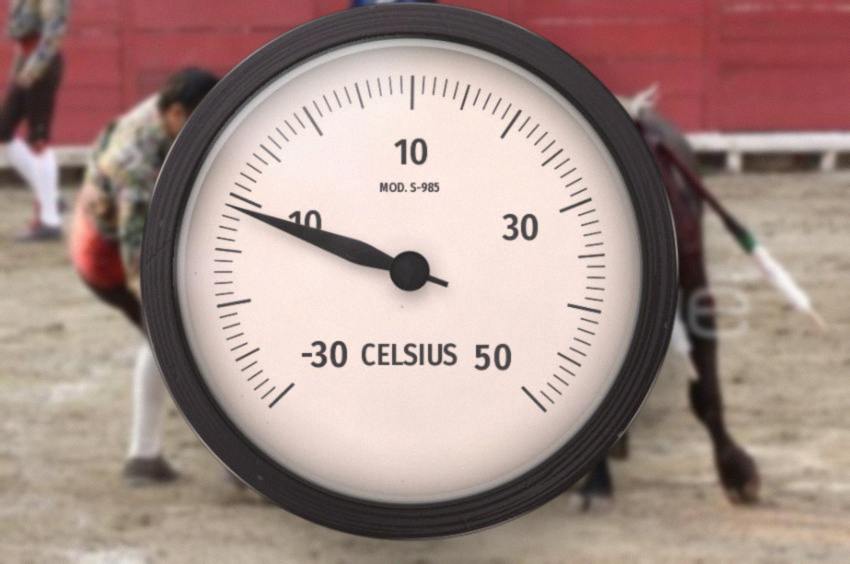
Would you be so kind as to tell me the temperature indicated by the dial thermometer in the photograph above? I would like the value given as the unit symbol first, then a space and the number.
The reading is °C -11
